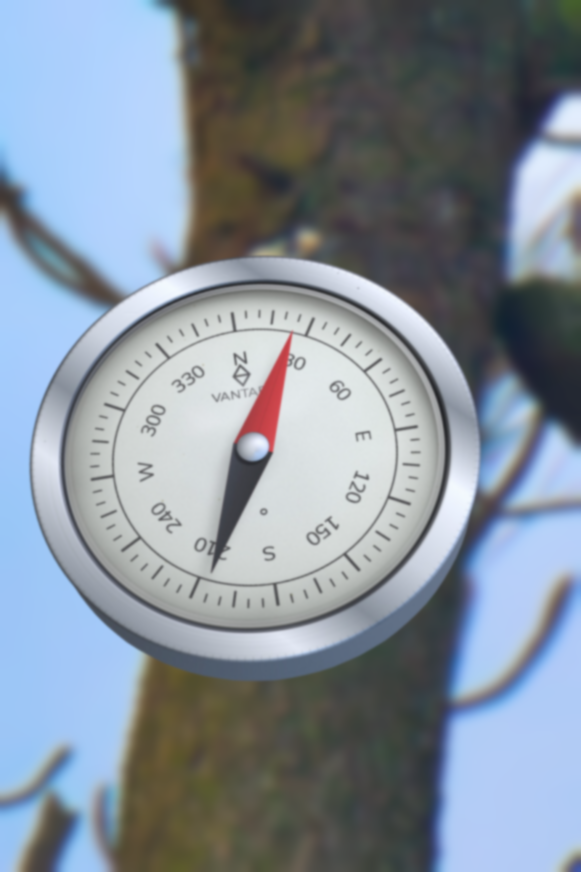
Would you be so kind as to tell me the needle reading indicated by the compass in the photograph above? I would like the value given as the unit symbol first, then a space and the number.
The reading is ° 25
